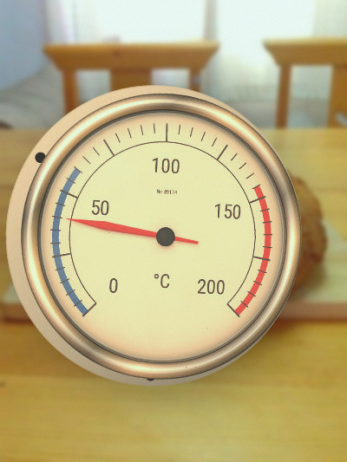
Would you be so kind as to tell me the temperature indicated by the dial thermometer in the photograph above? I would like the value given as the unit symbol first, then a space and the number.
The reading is °C 40
